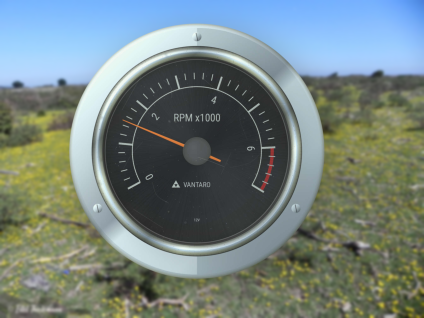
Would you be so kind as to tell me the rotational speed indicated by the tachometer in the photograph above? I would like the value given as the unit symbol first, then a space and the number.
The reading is rpm 1500
